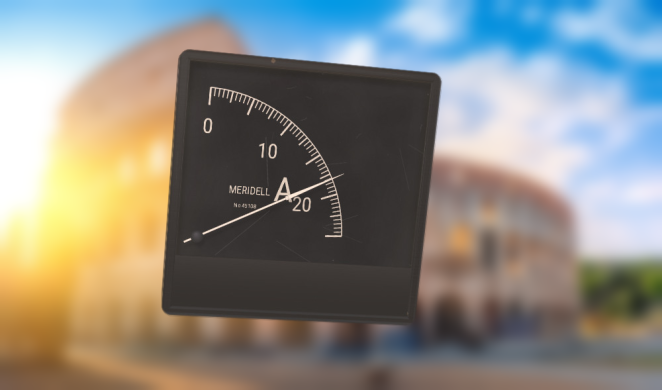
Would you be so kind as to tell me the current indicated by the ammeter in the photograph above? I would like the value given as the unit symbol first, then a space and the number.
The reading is A 18
